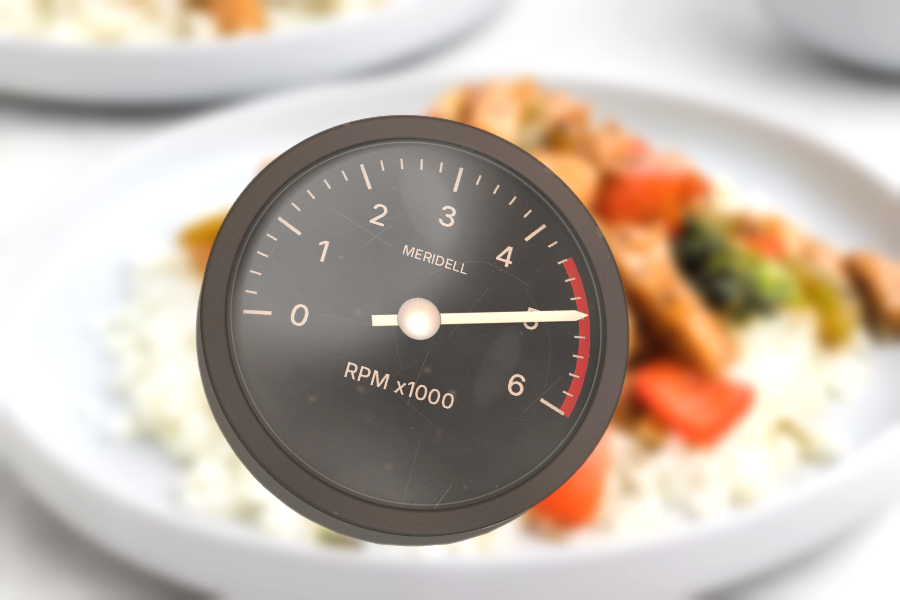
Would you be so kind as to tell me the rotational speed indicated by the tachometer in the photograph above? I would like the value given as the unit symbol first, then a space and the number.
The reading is rpm 5000
